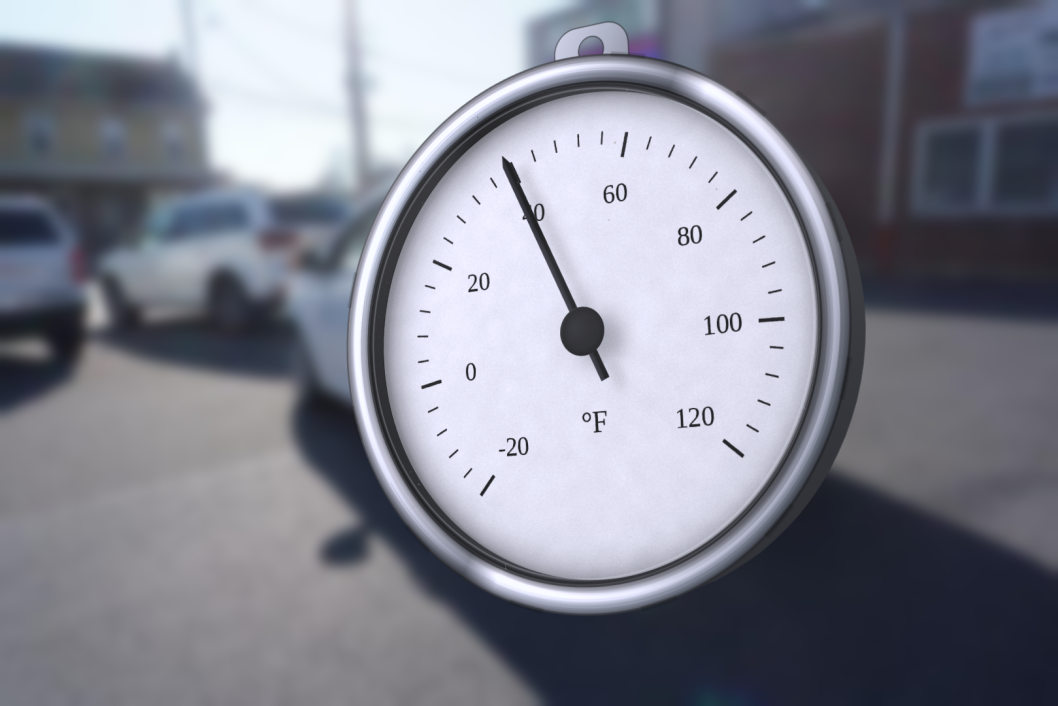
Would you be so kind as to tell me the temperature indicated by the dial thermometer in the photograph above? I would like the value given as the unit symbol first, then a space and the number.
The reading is °F 40
